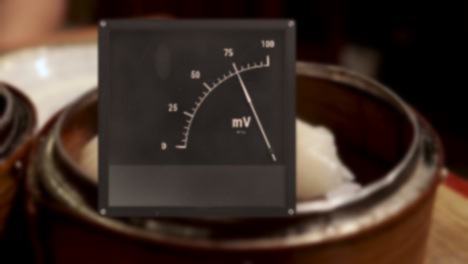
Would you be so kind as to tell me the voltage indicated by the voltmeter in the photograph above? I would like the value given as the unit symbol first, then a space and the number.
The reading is mV 75
